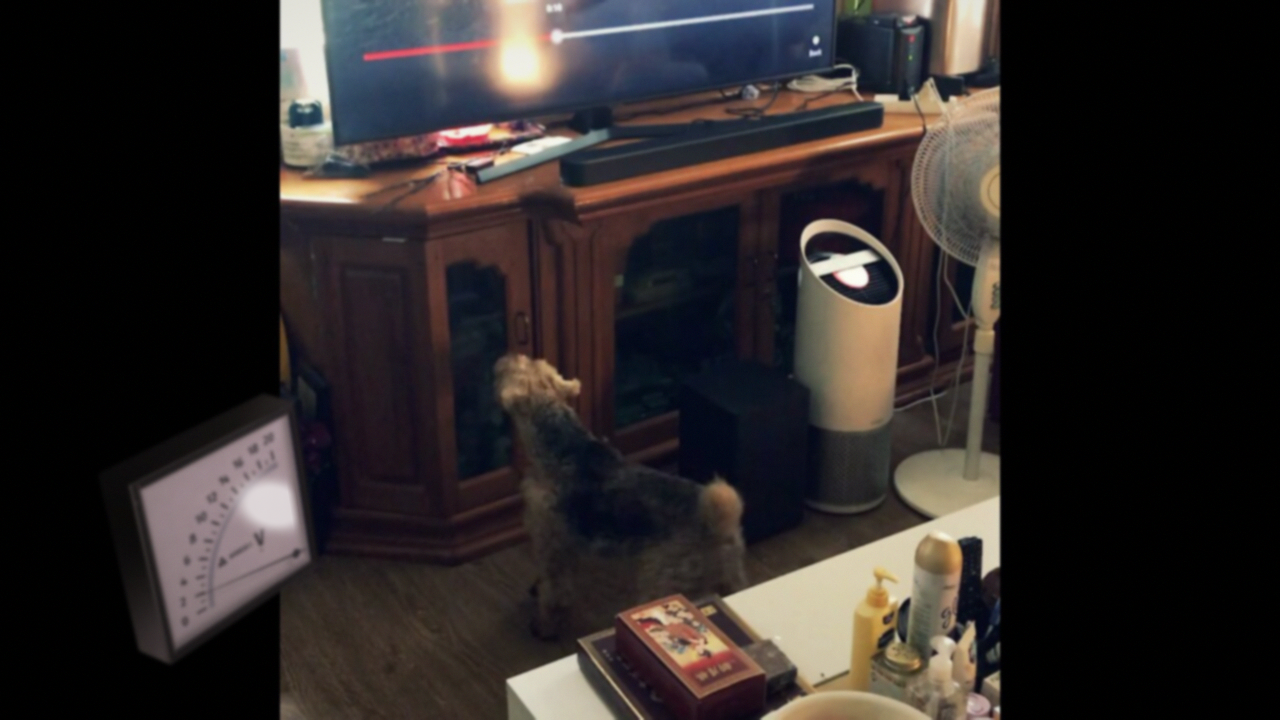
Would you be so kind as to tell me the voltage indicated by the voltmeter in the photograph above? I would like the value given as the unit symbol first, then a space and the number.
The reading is V 2
